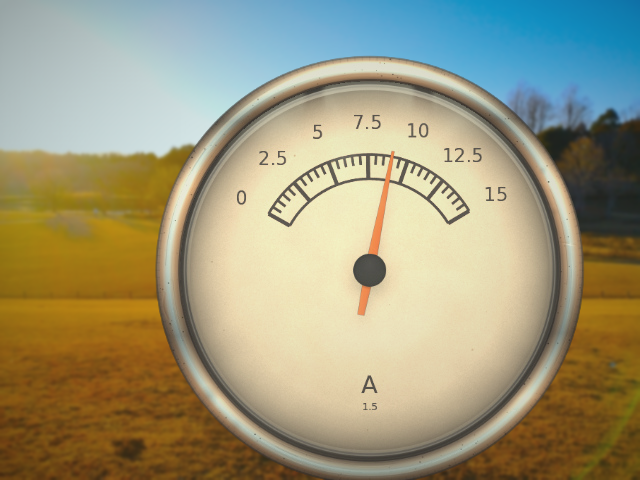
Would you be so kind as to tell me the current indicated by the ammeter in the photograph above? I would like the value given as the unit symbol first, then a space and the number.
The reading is A 9
